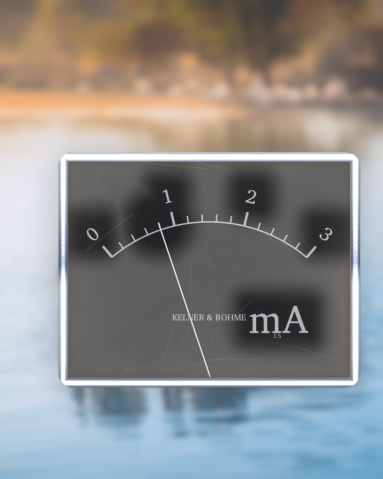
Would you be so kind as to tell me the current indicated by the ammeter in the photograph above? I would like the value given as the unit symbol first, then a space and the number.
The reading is mA 0.8
